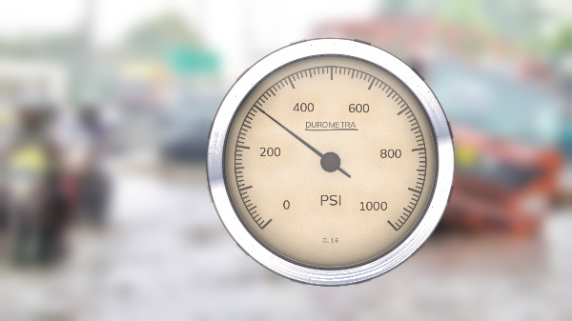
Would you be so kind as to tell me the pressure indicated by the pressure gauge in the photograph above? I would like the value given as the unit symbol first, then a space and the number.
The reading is psi 300
